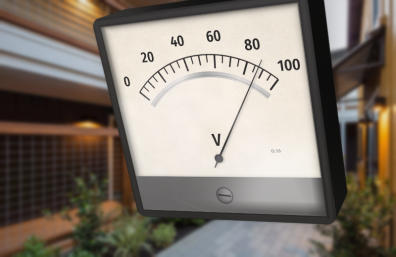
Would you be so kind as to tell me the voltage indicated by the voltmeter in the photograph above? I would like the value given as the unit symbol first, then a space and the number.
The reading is V 87.5
